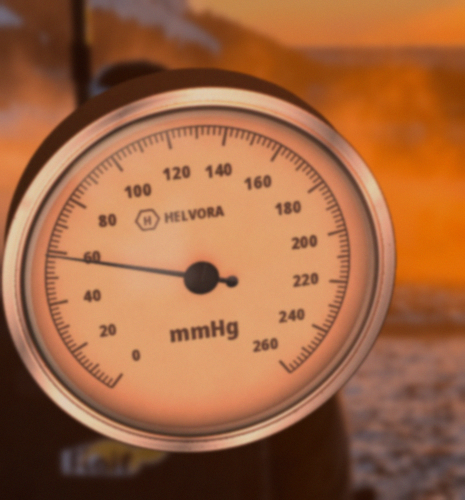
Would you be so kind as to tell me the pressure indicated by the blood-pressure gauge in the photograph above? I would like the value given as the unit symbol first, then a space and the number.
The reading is mmHg 60
